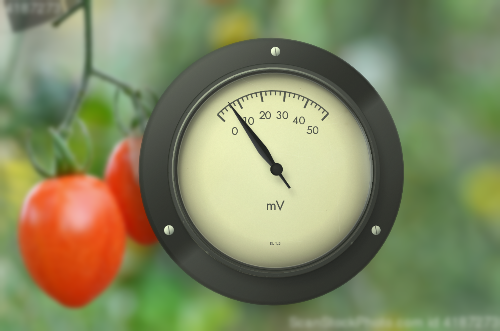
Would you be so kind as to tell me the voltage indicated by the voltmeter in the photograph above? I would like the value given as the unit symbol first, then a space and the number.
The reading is mV 6
